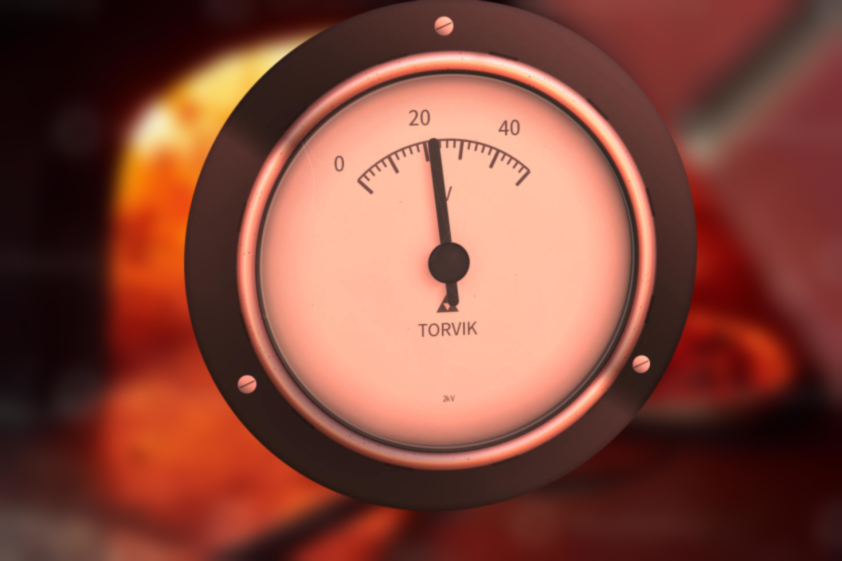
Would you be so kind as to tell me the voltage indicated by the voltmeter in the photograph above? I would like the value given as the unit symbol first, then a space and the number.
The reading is V 22
